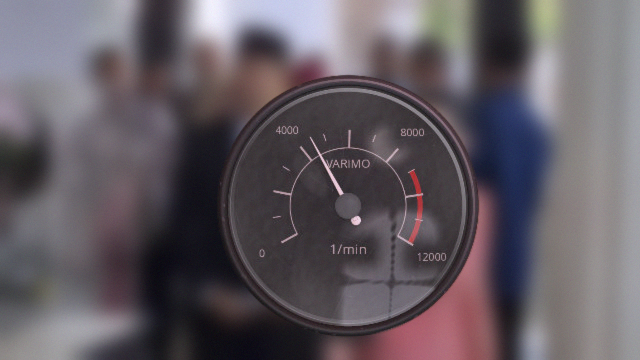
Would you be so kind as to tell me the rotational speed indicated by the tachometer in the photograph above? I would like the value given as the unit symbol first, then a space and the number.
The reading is rpm 4500
